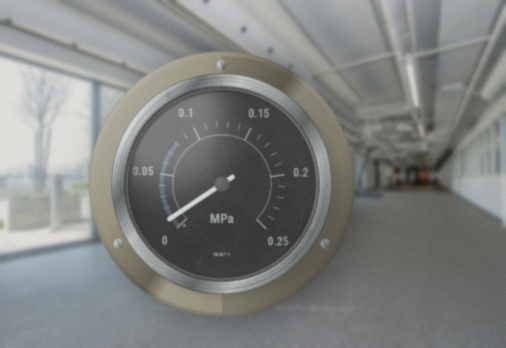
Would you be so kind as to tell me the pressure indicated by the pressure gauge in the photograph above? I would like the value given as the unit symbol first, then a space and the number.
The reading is MPa 0.01
